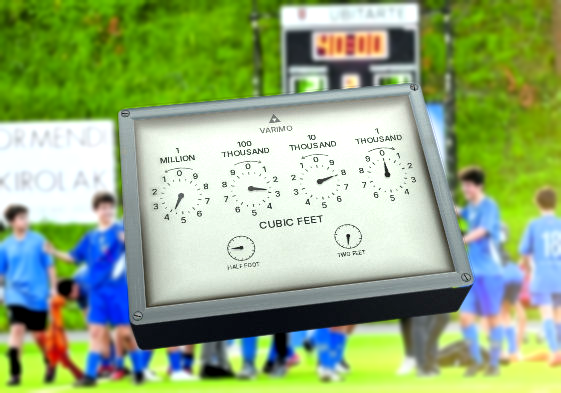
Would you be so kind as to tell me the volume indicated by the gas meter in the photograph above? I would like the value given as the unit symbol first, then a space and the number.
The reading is ft³ 428000
